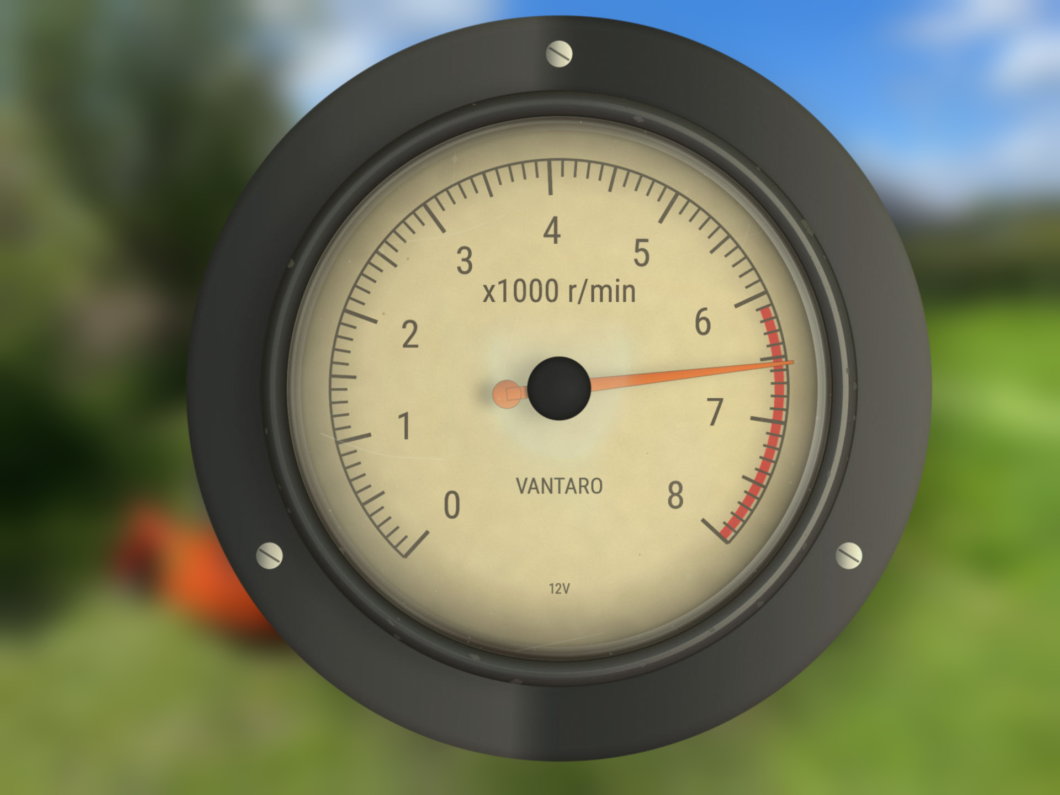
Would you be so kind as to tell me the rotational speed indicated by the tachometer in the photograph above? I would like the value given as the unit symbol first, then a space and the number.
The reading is rpm 6550
